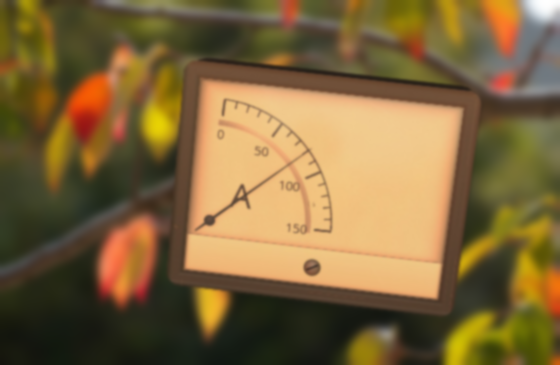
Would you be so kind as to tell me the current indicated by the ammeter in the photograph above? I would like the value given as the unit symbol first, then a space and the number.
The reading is A 80
